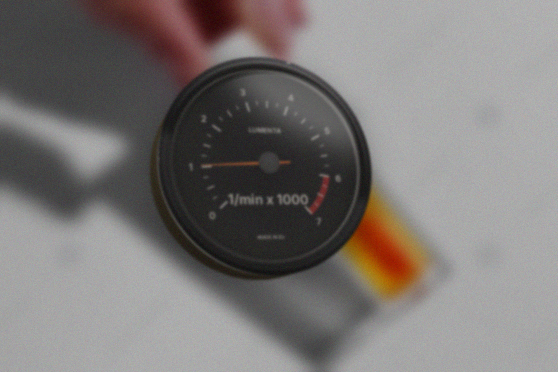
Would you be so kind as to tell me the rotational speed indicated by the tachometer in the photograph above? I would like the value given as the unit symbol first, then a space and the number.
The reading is rpm 1000
